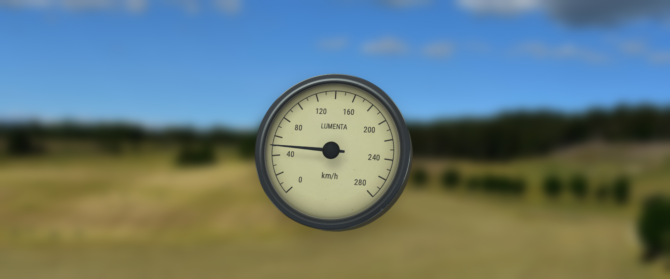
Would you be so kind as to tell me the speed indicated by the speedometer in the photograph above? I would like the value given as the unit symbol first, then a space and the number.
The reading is km/h 50
